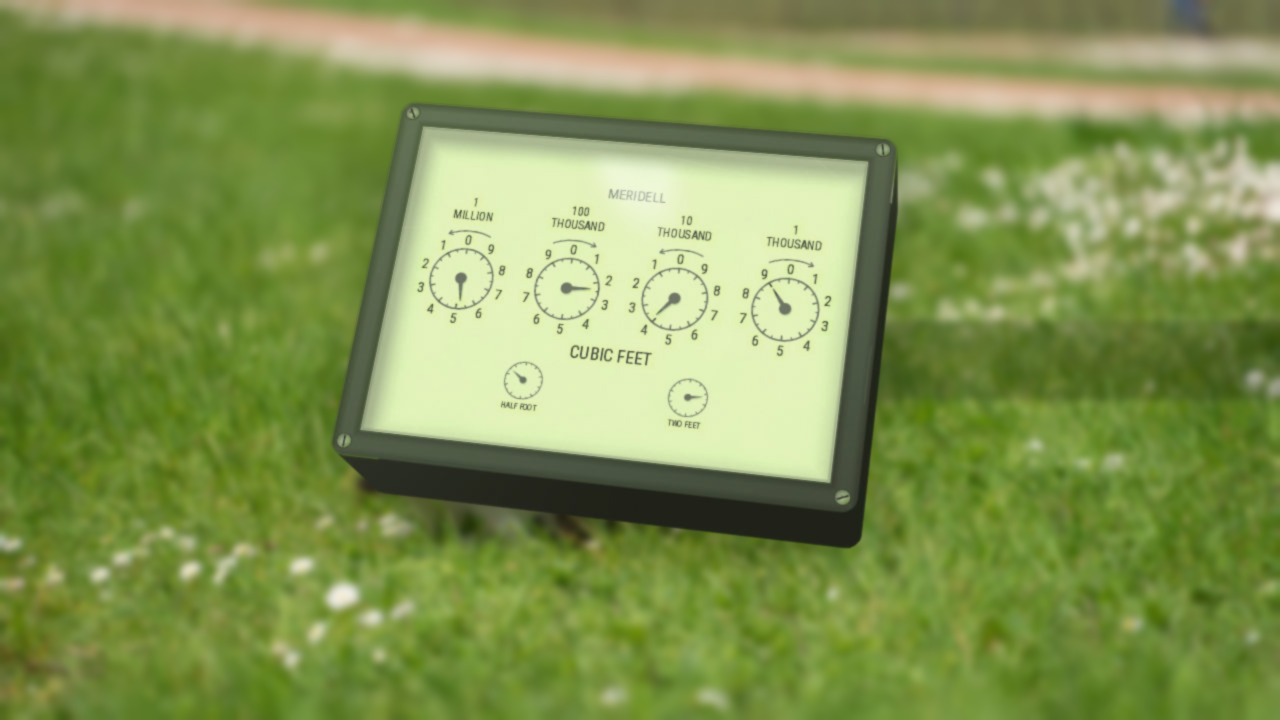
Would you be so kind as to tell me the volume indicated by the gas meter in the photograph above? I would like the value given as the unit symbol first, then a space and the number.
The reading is ft³ 523900
